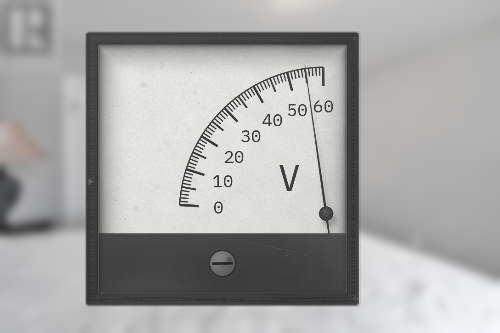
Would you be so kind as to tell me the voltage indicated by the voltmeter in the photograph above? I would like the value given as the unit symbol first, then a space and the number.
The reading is V 55
